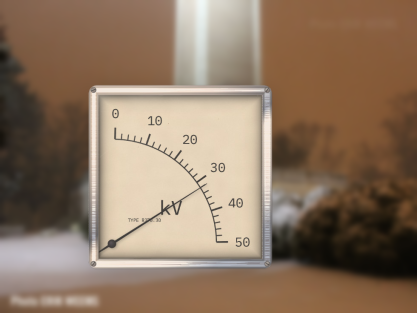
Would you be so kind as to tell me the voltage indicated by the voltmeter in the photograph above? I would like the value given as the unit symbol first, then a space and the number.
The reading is kV 32
